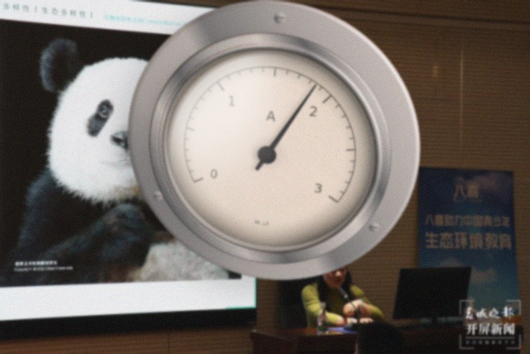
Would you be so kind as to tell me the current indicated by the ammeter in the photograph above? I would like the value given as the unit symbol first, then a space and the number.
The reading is A 1.85
